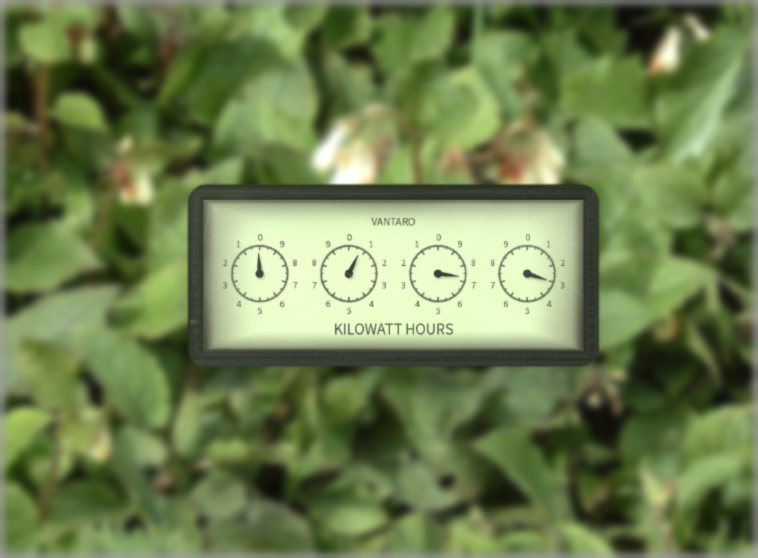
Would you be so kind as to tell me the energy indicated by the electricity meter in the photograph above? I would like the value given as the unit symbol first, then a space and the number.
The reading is kWh 73
